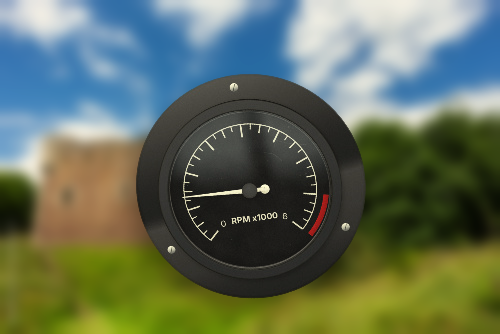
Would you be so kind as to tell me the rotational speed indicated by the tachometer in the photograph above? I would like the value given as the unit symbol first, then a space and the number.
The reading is rpm 1375
